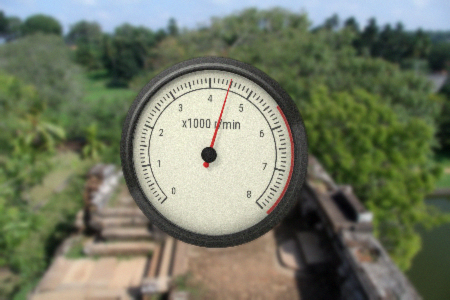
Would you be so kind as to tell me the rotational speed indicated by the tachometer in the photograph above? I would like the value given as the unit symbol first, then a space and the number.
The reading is rpm 4500
